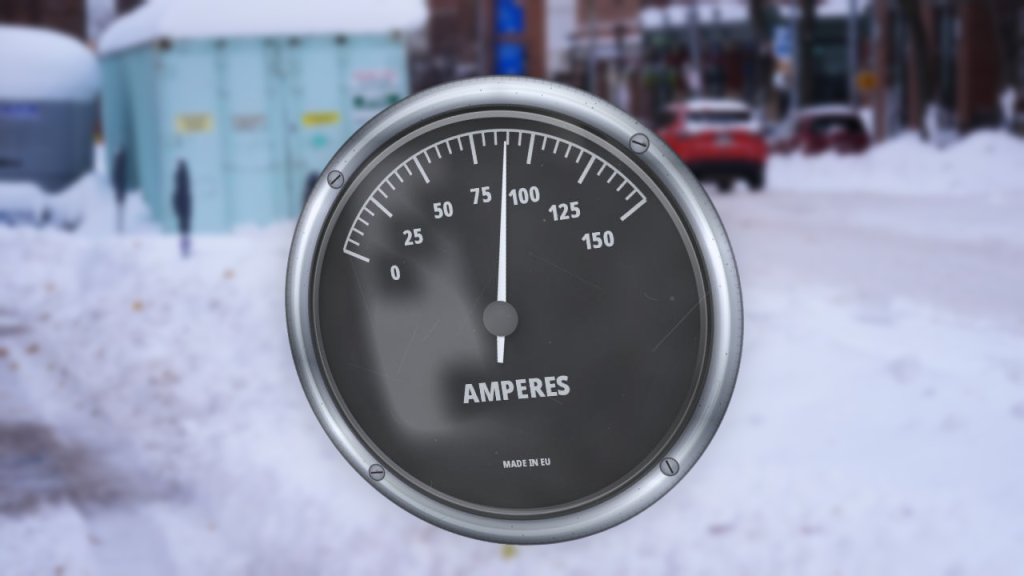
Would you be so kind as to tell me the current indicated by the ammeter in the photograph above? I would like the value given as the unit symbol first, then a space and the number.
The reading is A 90
